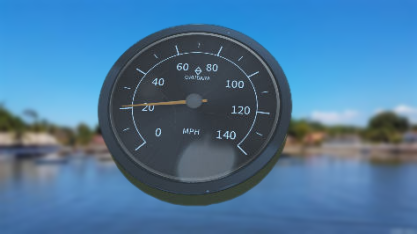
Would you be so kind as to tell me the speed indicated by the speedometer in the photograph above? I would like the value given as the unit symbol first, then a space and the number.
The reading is mph 20
